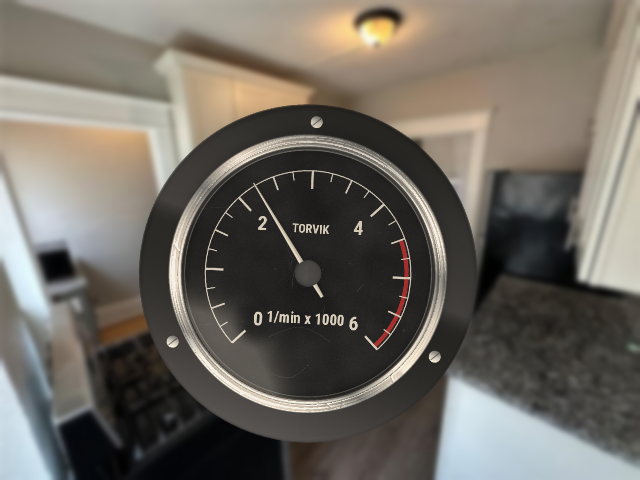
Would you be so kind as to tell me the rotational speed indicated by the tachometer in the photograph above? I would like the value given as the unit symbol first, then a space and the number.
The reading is rpm 2250
